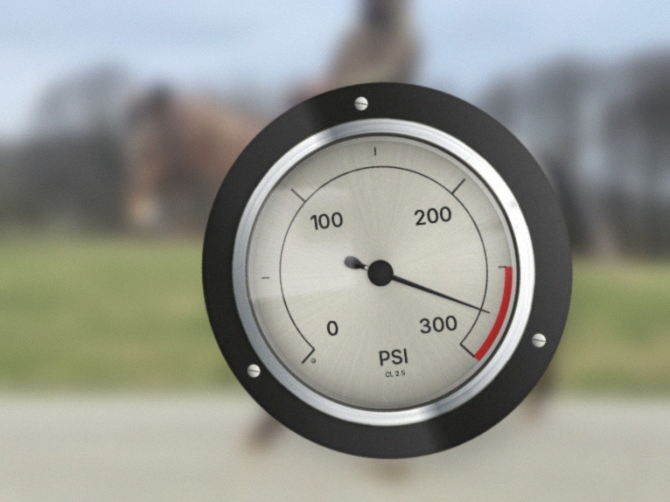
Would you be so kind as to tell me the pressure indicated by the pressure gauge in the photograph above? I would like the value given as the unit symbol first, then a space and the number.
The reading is psi 275
